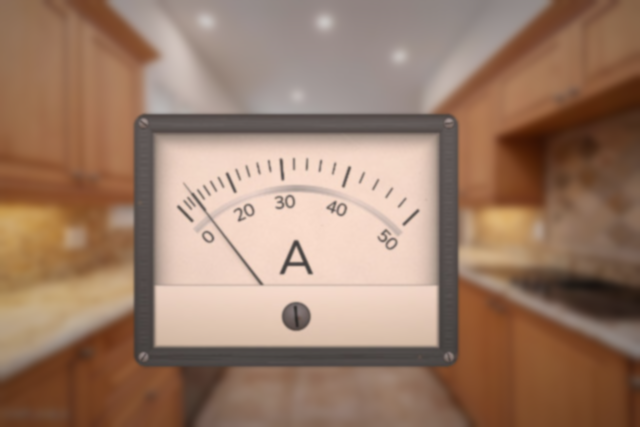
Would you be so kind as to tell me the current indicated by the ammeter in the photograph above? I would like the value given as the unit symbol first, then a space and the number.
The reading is A 10
